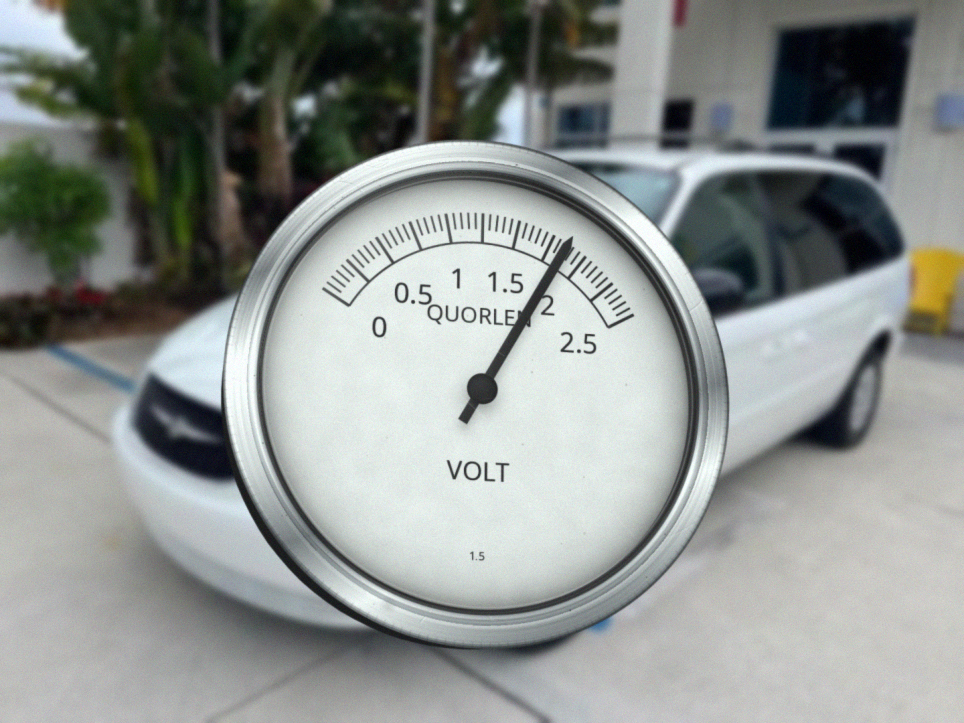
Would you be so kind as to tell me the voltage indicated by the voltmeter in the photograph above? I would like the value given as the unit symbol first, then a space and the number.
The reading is V 1.85
